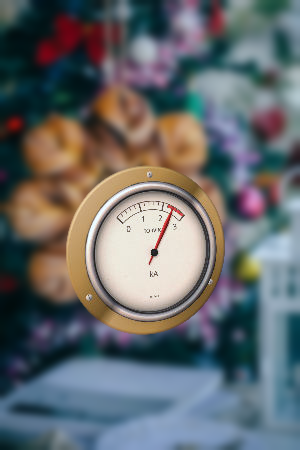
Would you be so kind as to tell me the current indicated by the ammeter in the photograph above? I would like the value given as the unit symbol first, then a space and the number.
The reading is kA 2.4
